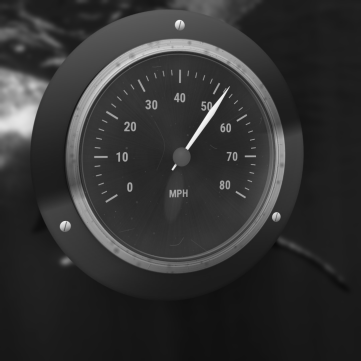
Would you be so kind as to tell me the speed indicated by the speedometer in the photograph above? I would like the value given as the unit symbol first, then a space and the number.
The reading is mph 52
